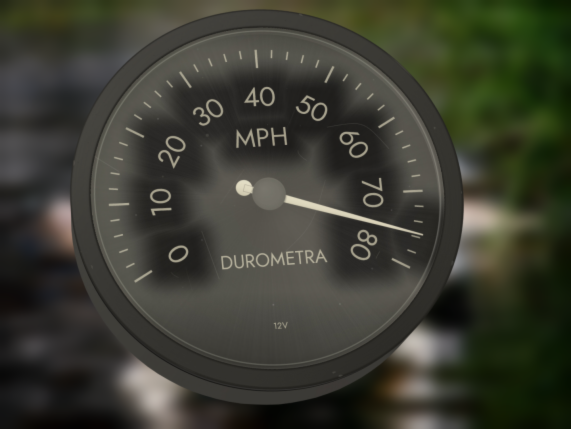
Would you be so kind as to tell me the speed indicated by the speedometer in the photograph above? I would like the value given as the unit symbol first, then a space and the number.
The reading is mph 76
